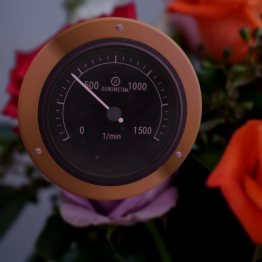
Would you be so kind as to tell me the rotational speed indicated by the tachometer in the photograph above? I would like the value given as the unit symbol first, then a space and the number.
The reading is rpm 450
